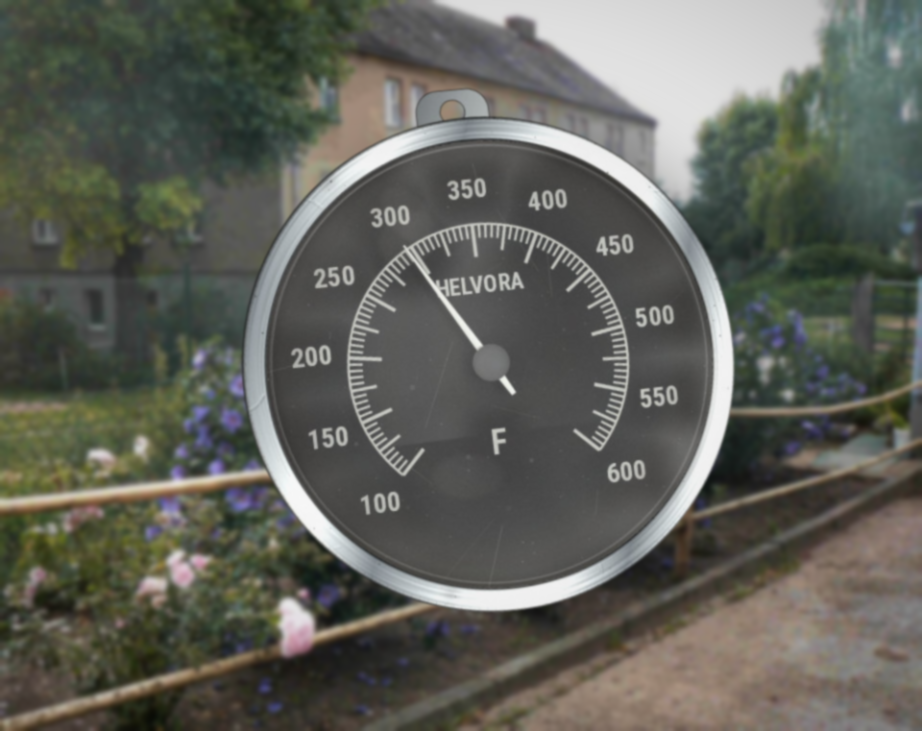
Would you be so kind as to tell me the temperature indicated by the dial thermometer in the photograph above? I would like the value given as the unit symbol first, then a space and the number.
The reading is °F 295
